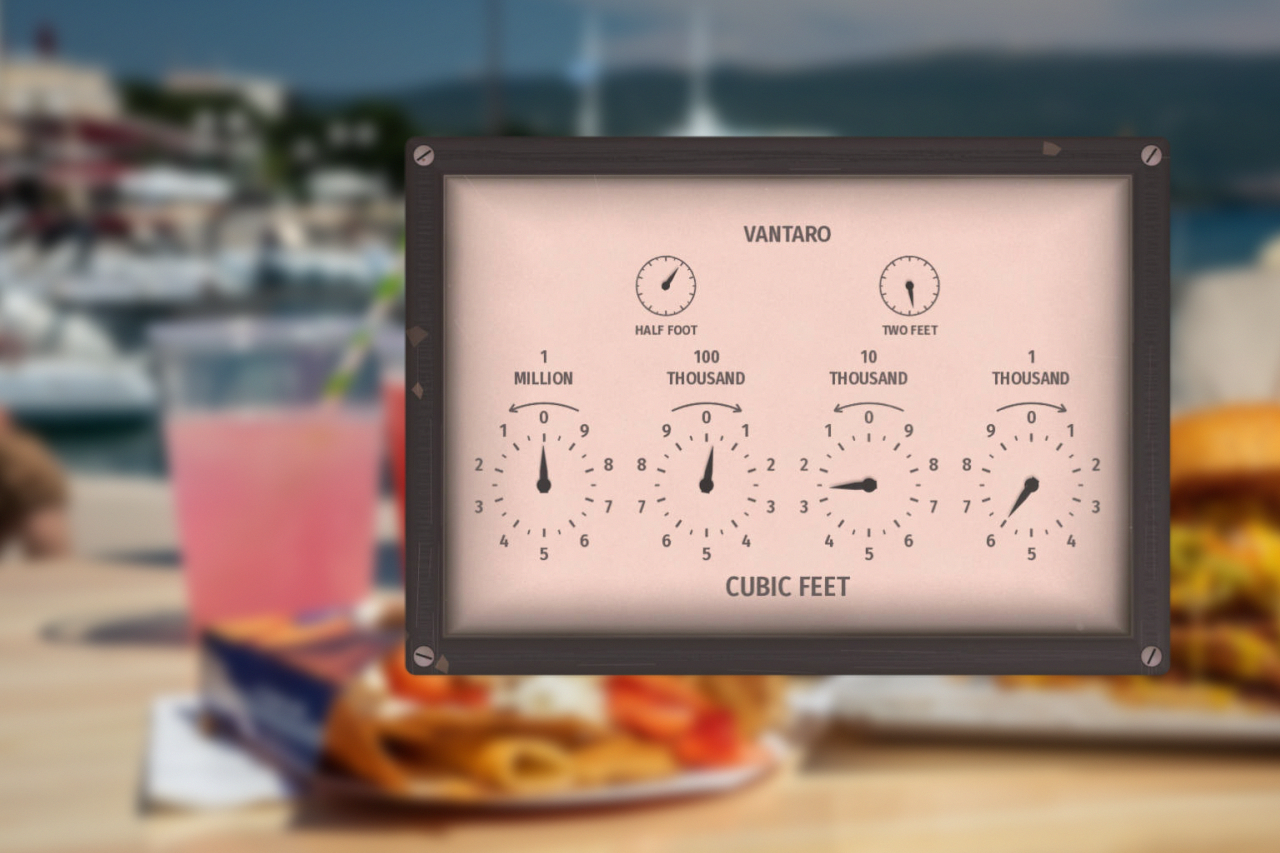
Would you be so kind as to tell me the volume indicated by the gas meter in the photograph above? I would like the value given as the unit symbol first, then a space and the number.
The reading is ft³ 2600
